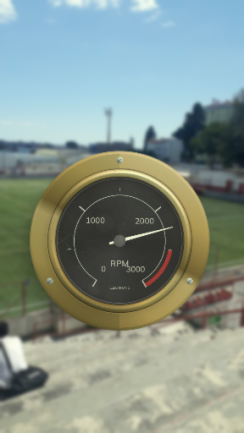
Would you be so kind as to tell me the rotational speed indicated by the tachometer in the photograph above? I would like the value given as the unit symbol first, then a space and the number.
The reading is rpm 2250
